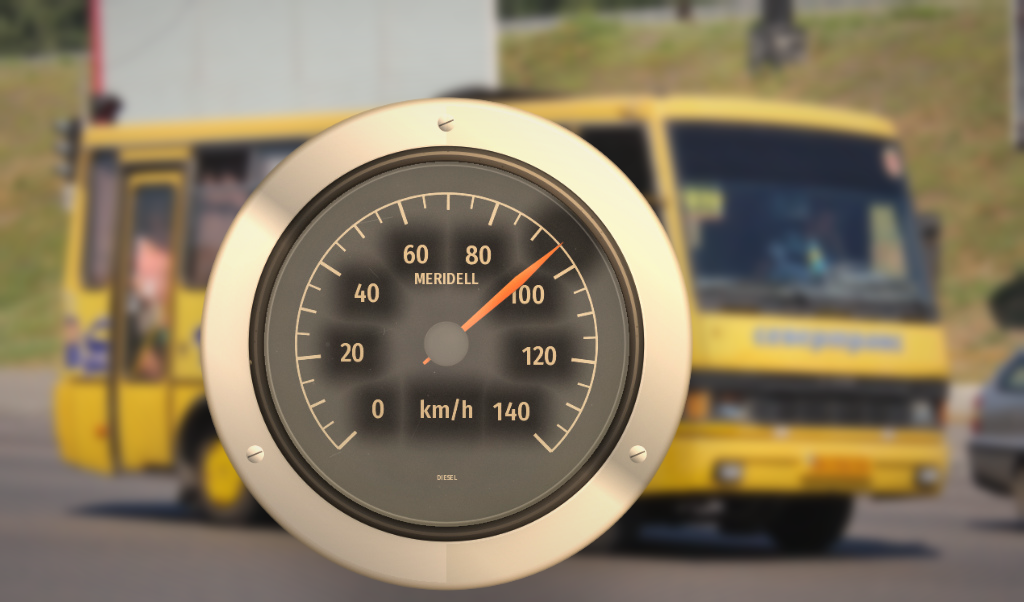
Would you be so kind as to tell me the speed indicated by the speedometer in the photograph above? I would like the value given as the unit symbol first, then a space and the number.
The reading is km/h 95
